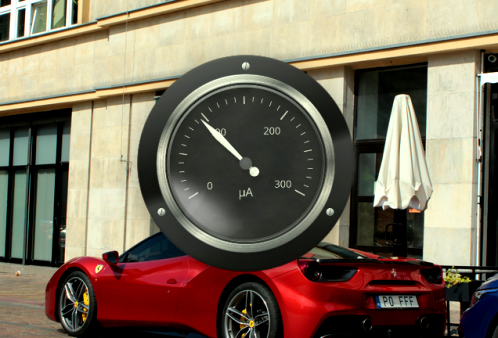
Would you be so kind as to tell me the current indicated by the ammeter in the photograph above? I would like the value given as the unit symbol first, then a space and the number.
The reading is µA 95
